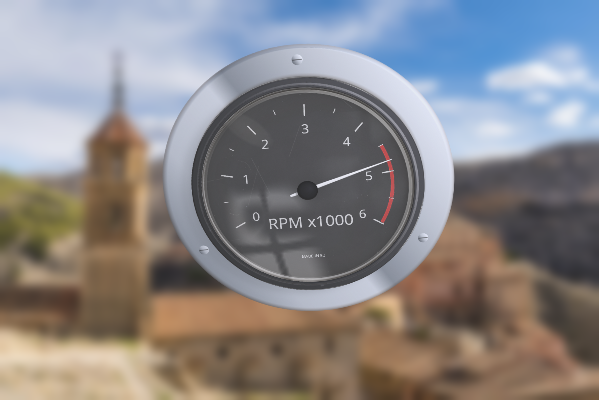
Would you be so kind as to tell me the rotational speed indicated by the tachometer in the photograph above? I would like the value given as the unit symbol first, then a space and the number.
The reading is rpm 4750
